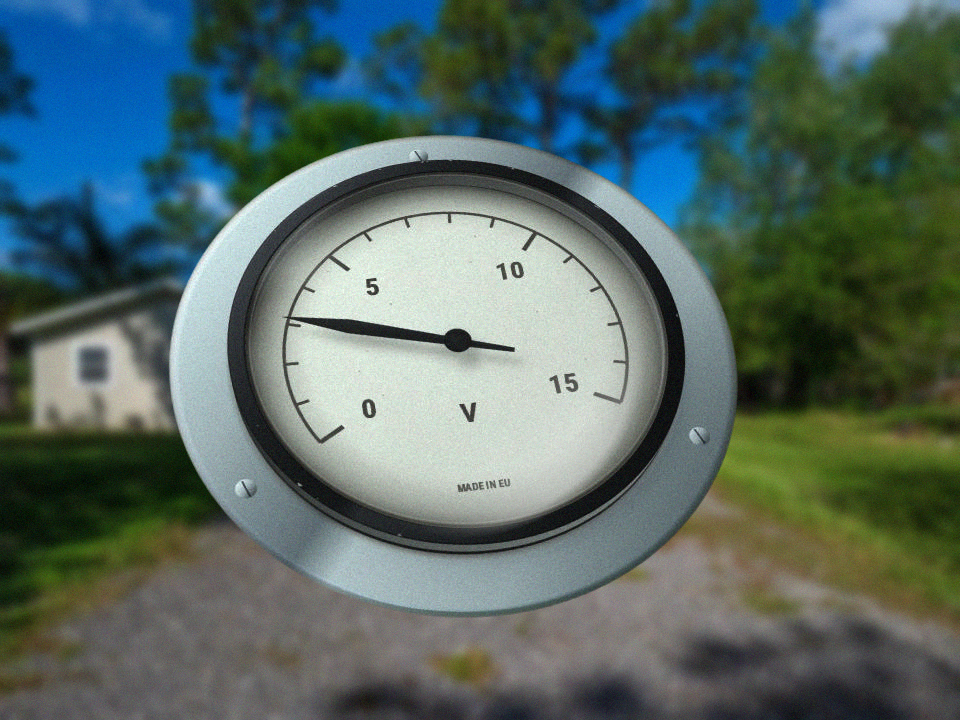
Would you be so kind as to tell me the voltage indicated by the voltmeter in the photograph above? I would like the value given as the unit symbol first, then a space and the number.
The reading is V 3
